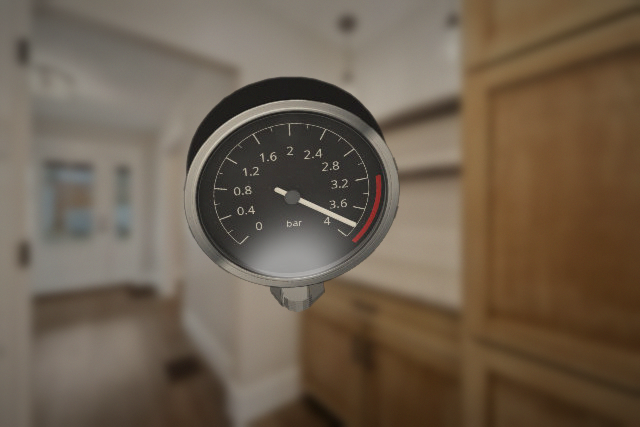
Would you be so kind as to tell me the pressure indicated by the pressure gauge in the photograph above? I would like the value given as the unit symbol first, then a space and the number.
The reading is bar 3.8
